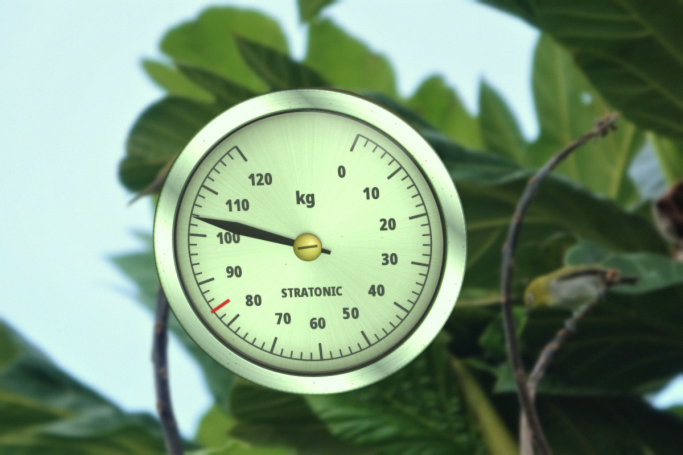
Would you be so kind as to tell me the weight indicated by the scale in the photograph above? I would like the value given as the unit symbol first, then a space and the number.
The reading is kg 104
